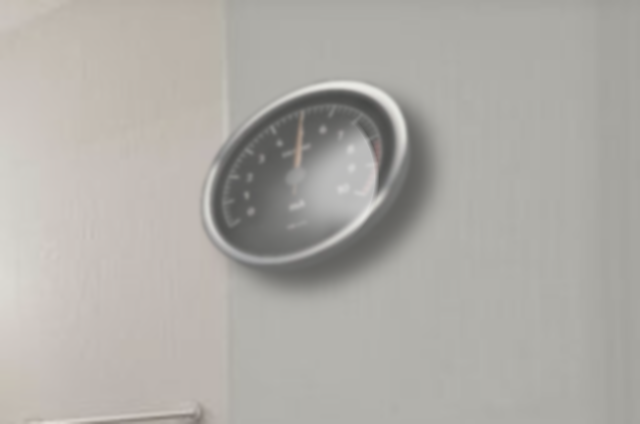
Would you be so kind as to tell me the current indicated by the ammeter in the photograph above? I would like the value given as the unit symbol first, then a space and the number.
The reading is mA 5
